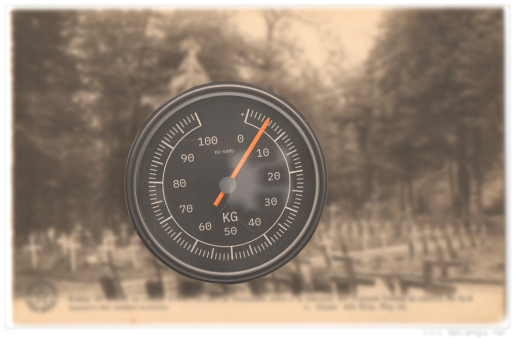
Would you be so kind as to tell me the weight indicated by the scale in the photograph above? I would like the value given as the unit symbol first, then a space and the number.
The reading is kg 5
